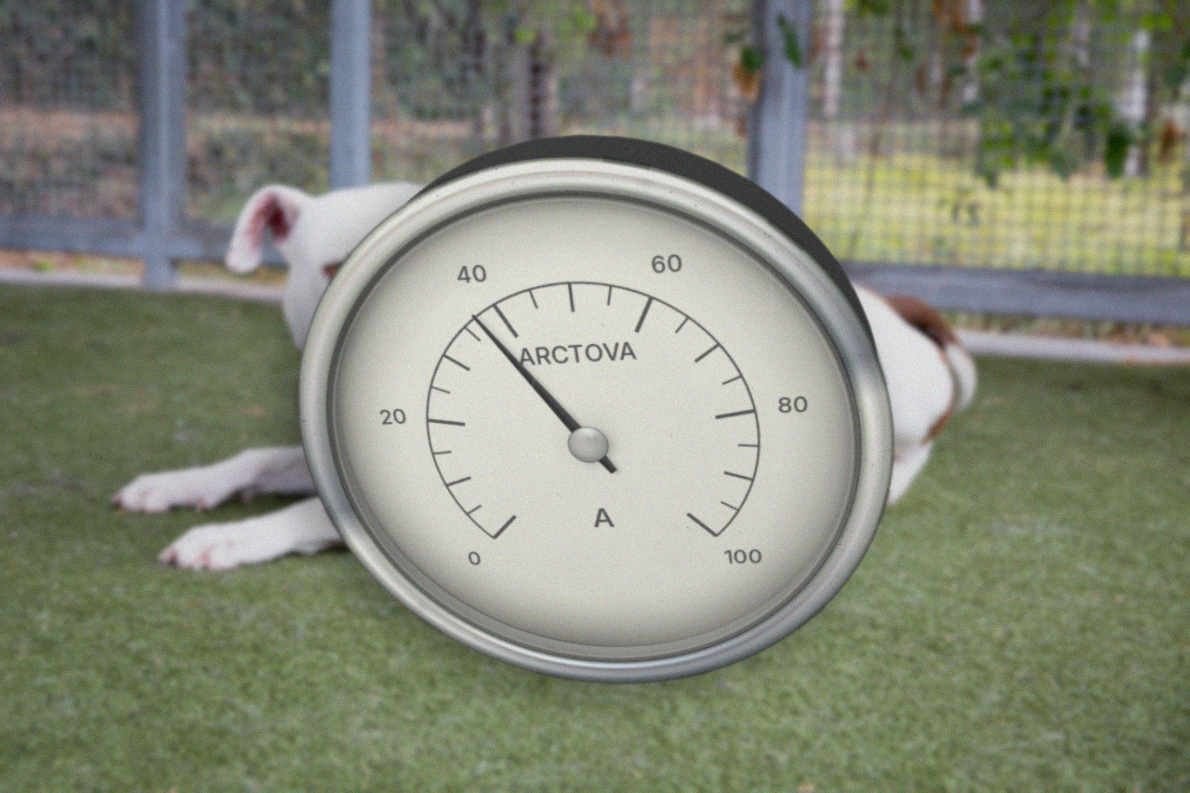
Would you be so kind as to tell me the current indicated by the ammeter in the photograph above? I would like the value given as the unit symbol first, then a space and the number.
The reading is A 37.5
